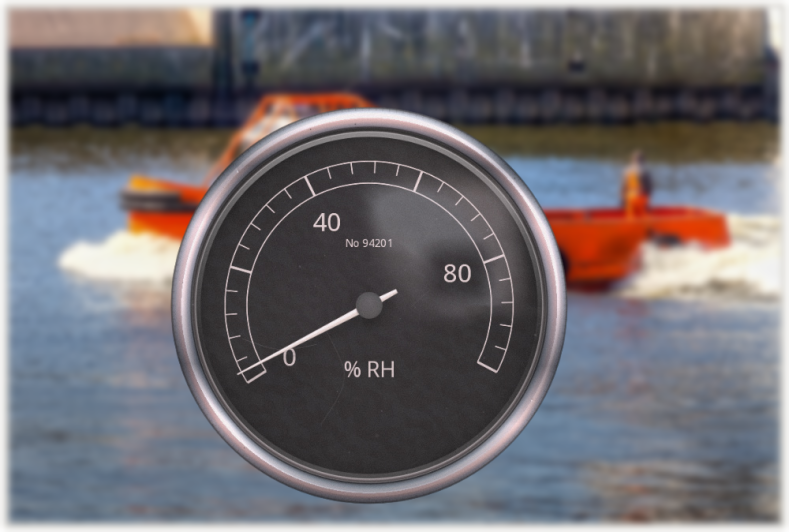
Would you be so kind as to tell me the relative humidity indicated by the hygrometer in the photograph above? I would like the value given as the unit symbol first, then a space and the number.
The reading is % 2
